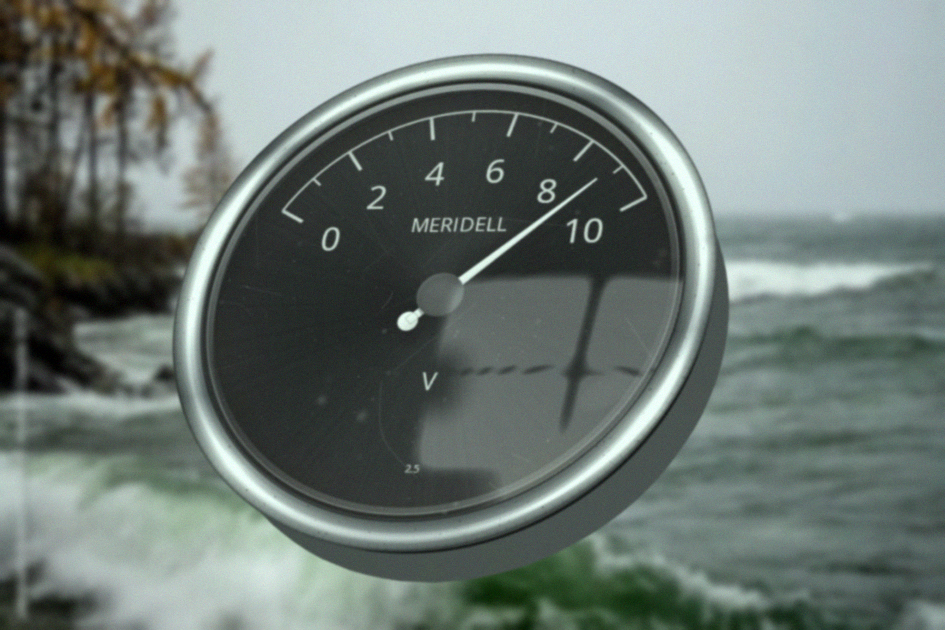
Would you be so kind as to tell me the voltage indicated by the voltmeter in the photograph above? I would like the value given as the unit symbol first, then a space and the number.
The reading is V 9
